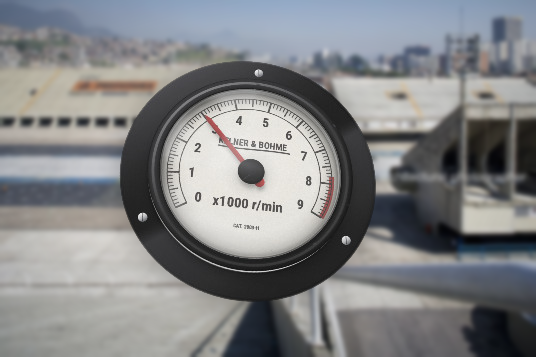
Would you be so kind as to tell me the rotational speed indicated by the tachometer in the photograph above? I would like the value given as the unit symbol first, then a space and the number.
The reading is rpm 3000
